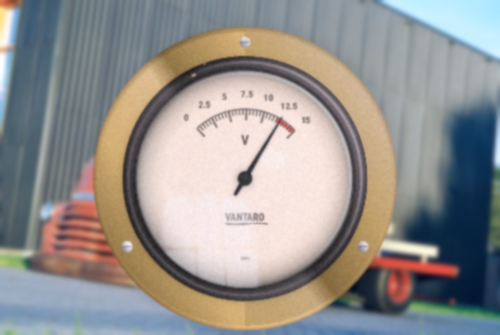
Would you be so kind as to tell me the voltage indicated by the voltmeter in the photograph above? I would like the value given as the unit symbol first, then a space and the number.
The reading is V 12.5
